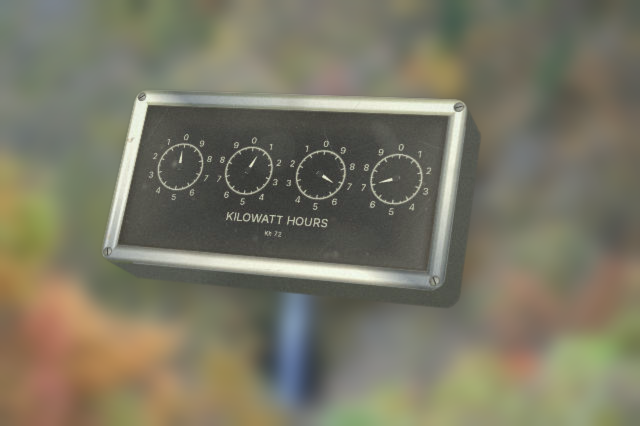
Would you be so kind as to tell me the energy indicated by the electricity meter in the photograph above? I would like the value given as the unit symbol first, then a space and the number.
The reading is kWh 67
